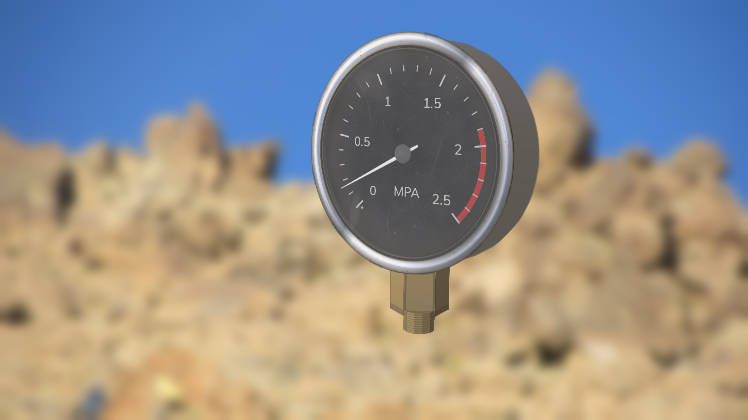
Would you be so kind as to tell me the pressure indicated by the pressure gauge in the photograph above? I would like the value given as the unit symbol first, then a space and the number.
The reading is MPa 0.15
